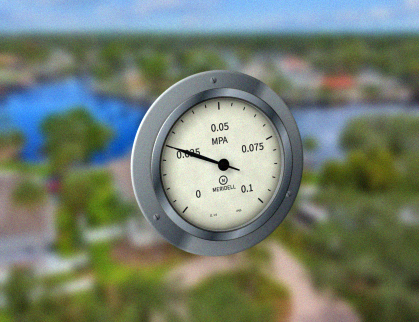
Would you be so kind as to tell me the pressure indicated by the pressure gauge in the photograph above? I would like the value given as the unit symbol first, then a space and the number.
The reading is MPa 0.025
